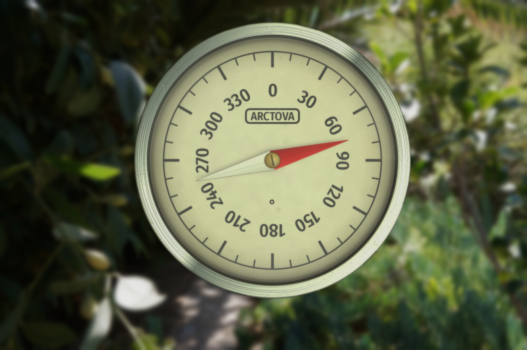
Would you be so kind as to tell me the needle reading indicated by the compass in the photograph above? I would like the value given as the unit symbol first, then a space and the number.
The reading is ° 75
